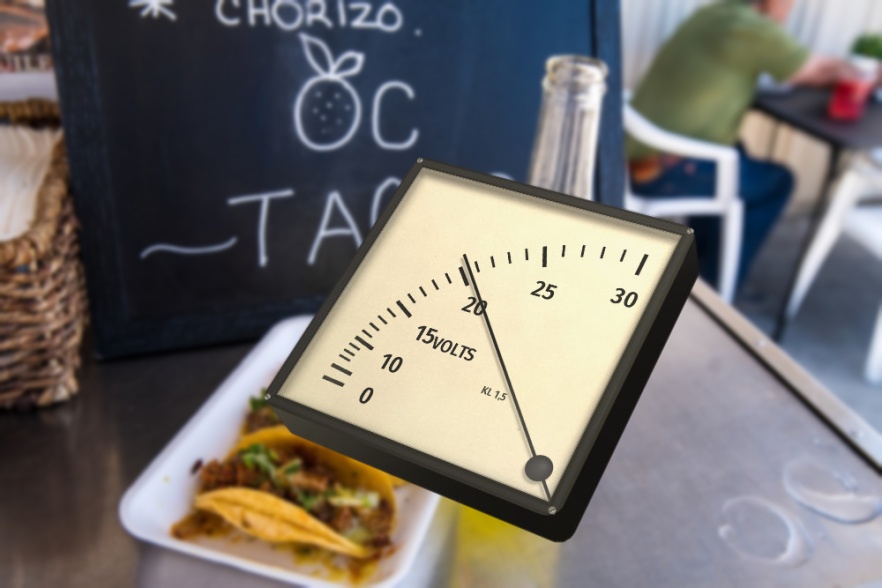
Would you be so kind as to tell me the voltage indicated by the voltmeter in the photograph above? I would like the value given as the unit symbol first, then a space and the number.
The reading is V 20.5
